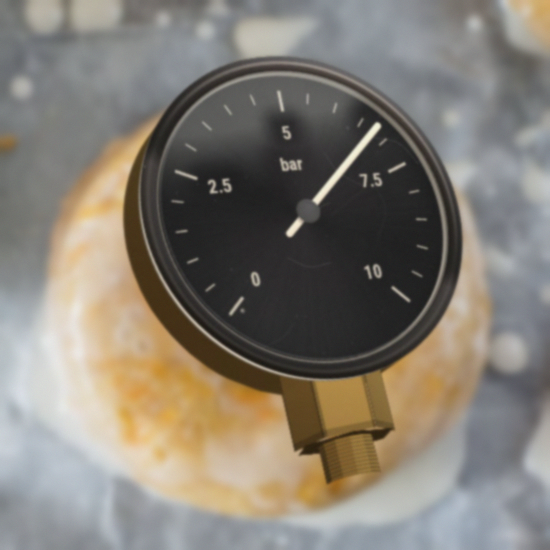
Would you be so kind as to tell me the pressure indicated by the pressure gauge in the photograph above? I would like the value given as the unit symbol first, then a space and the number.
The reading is bar 6.75
